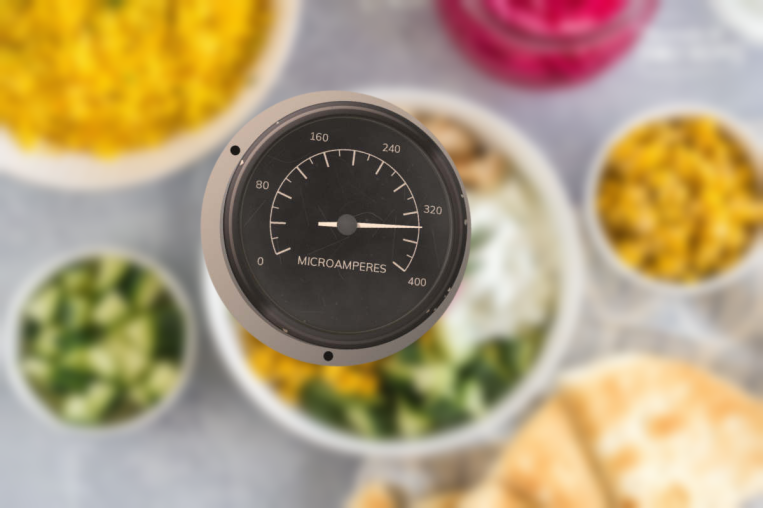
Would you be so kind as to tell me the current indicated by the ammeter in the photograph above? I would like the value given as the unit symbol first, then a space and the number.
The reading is µA 340
